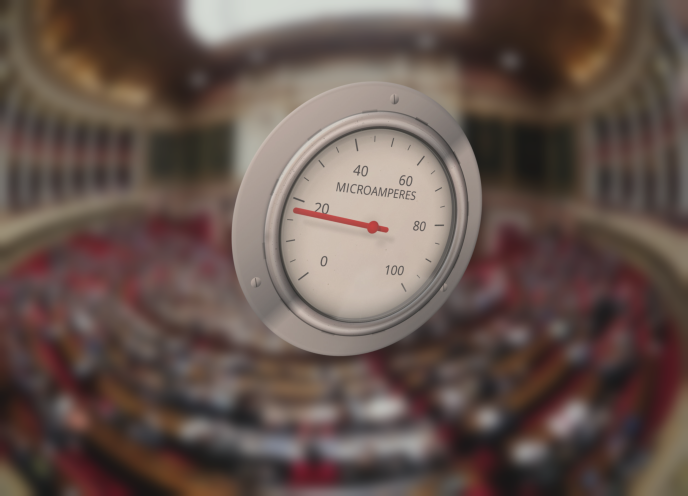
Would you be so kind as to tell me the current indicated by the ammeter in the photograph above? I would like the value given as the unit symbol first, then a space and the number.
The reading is µA 17.5
